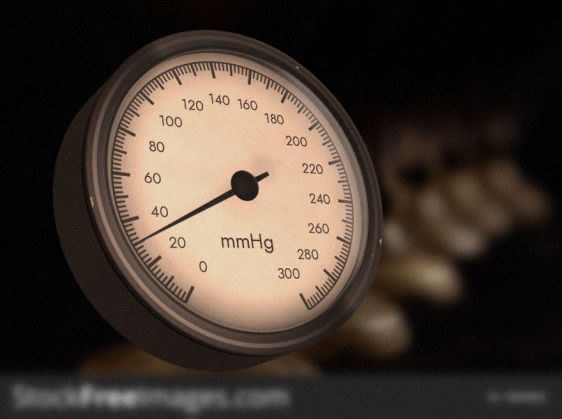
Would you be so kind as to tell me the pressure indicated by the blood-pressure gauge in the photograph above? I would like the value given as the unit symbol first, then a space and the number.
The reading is mmHg 30
